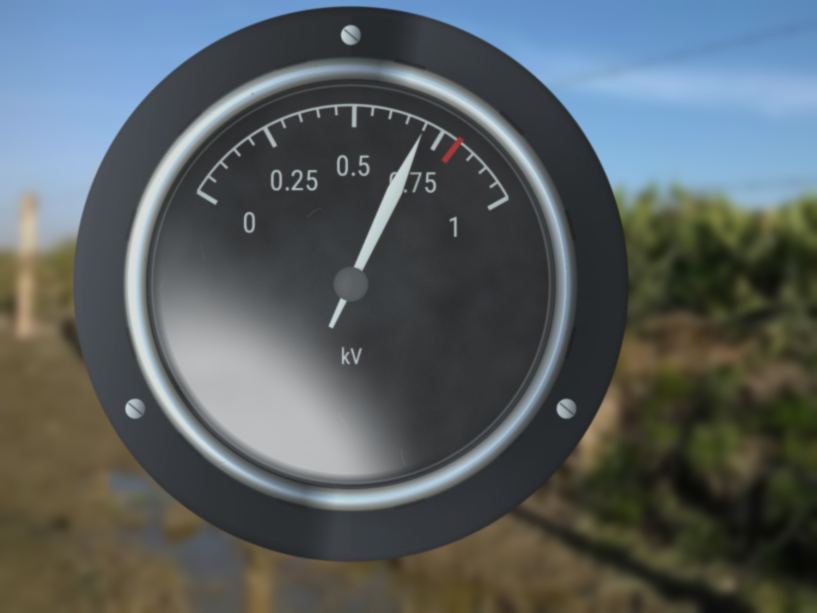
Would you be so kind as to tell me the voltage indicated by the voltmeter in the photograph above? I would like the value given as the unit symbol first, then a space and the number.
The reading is kV 0.7
